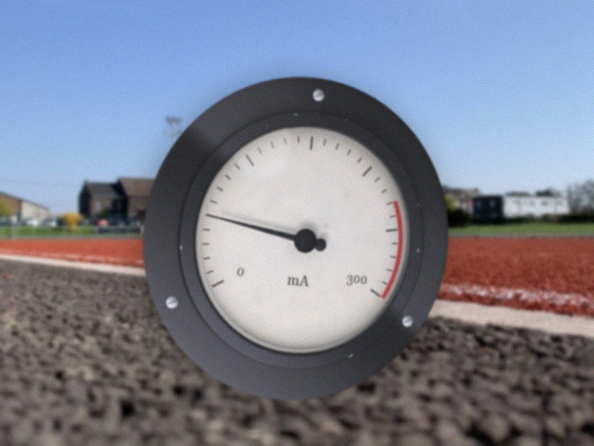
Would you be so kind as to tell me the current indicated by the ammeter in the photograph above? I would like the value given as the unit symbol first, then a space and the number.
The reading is mA 50
